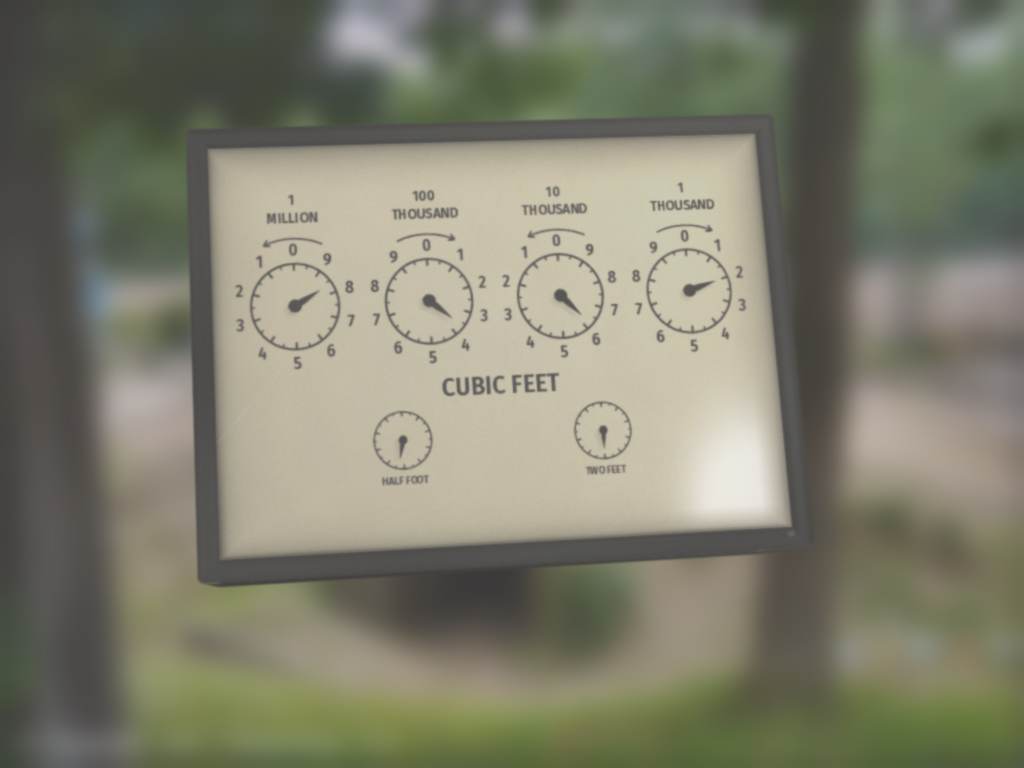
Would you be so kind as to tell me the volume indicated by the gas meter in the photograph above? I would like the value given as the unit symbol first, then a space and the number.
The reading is ft³ 836200
